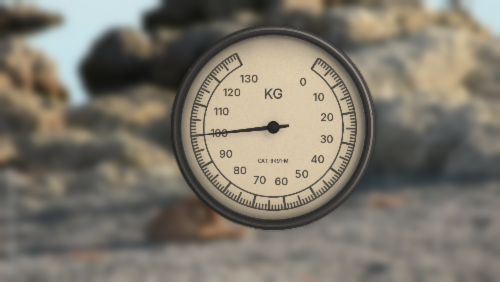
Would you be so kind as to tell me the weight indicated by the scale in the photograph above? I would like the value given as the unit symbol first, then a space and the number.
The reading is kg 100
